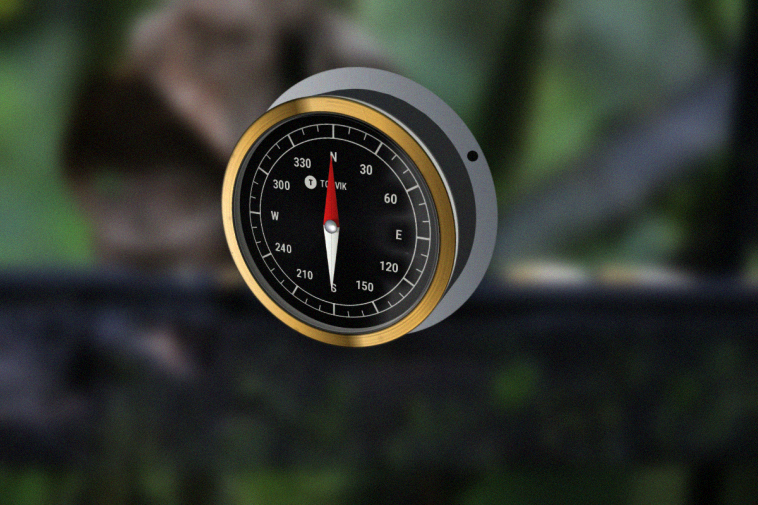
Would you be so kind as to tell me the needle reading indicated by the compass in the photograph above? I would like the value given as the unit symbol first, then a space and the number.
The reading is ° 0
